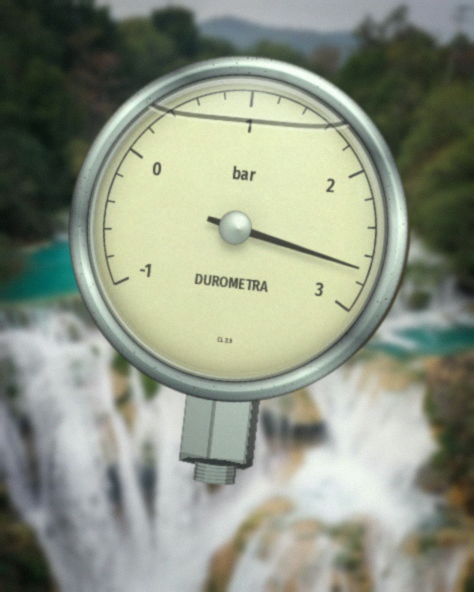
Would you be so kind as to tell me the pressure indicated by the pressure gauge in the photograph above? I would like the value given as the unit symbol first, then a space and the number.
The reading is bar 2.7
